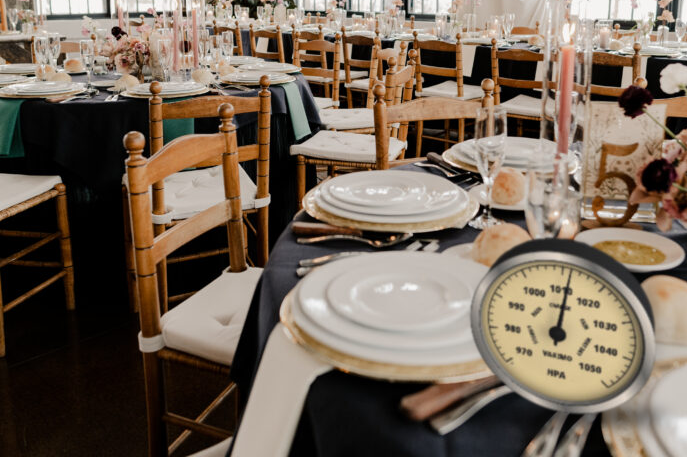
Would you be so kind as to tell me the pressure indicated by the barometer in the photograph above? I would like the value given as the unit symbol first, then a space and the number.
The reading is hPa 1012
